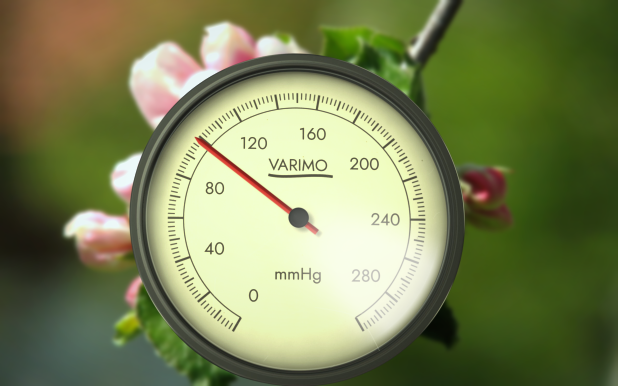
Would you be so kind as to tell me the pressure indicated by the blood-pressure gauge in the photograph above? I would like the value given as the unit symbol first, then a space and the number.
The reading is mmHg 98
